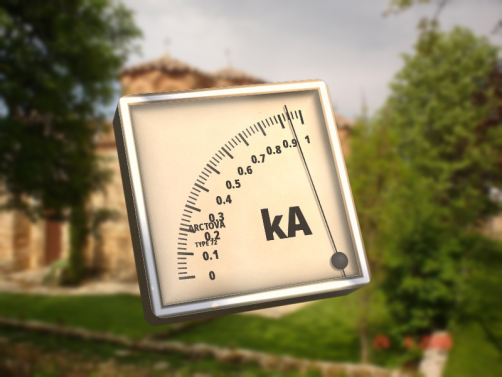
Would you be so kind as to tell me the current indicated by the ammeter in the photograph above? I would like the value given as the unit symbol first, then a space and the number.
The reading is kA 0.94
